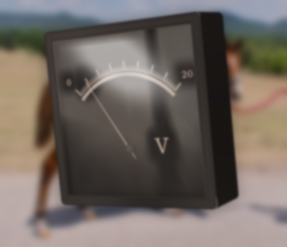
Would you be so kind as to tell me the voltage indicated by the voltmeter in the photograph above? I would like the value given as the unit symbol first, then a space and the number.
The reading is V 2.5
